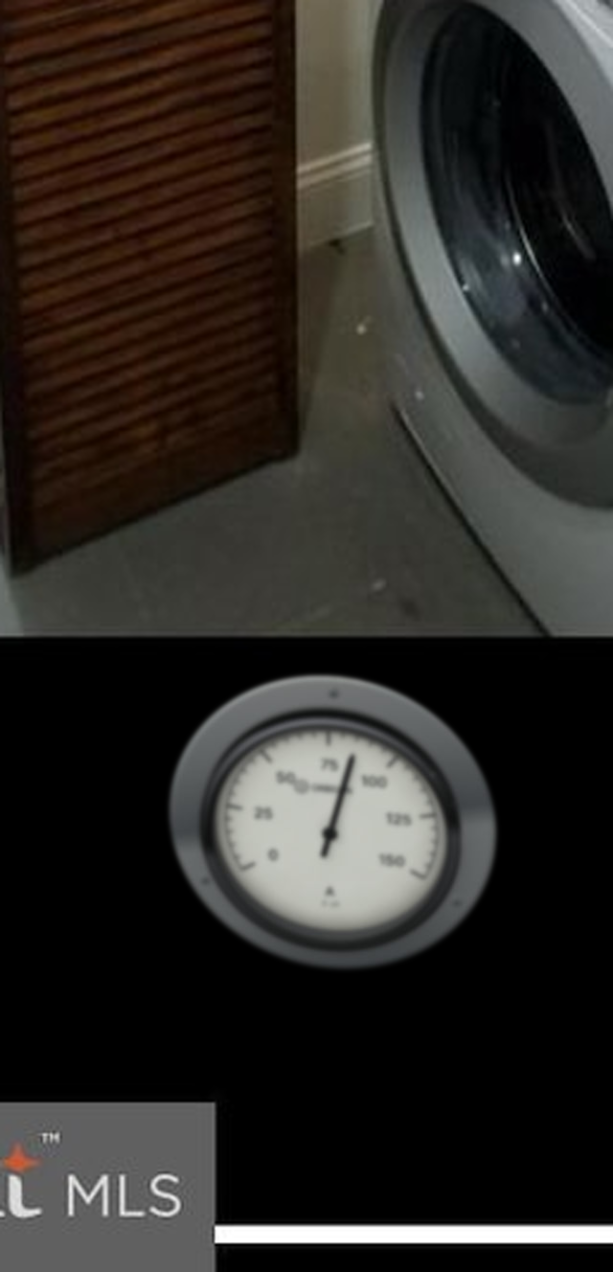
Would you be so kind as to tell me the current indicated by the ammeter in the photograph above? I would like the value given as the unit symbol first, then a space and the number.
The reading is A 85
